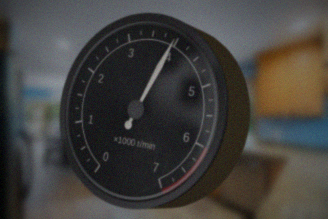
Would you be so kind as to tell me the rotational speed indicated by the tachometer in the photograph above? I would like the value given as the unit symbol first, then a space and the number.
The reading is rpm 4000
